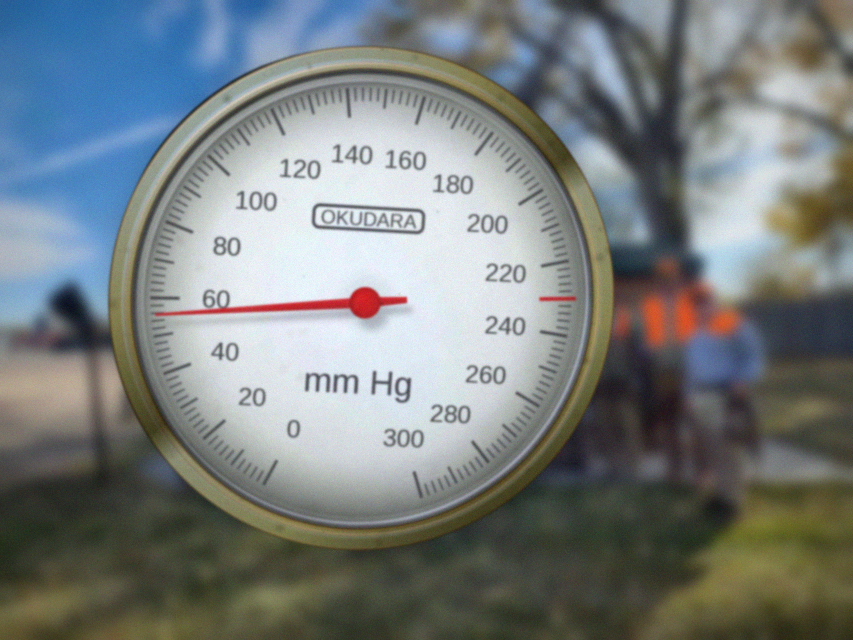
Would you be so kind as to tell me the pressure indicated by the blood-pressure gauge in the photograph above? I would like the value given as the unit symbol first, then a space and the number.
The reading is mmHg 56
